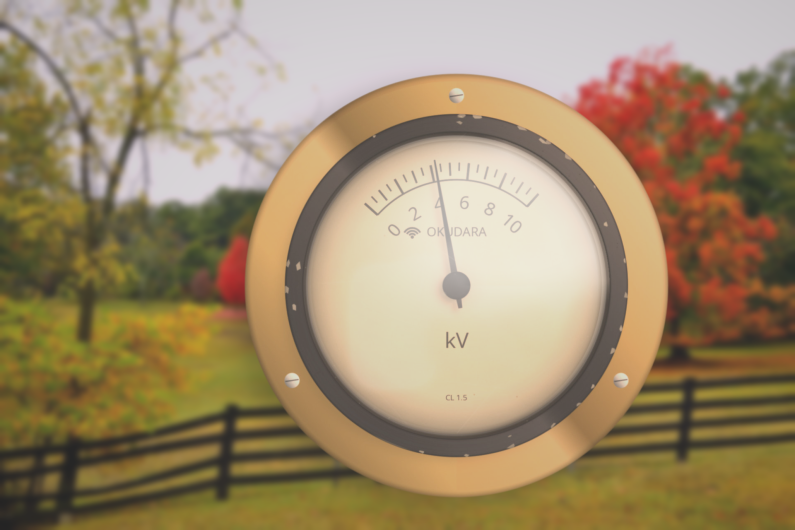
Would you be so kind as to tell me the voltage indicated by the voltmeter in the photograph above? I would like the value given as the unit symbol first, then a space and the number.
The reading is kV 4.25
